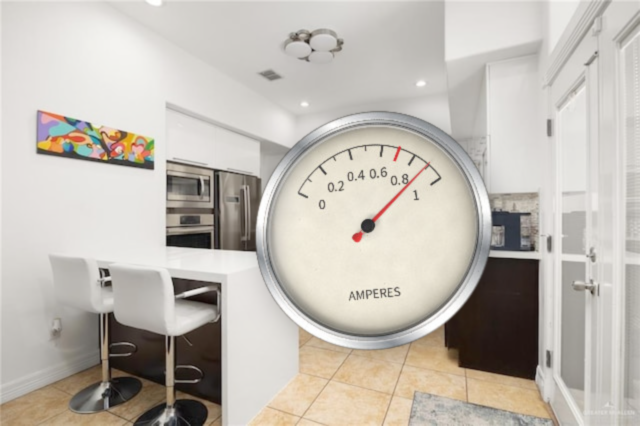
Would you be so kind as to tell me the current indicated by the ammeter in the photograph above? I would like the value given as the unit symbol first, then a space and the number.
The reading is A 0.9
